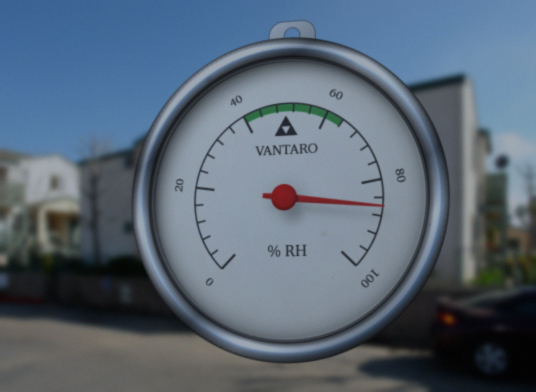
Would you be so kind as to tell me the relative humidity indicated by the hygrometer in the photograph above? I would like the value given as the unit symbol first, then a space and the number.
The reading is % 86
